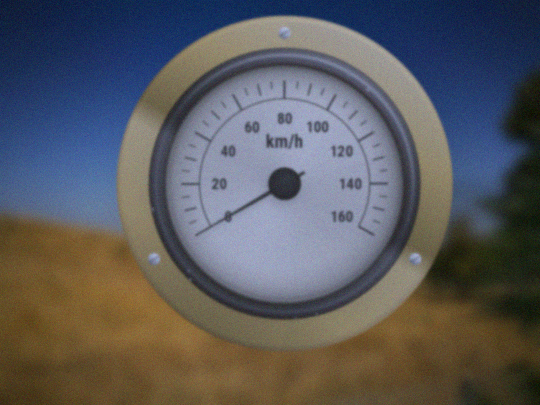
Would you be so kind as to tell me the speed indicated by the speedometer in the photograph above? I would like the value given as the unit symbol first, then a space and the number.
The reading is km/h 0
